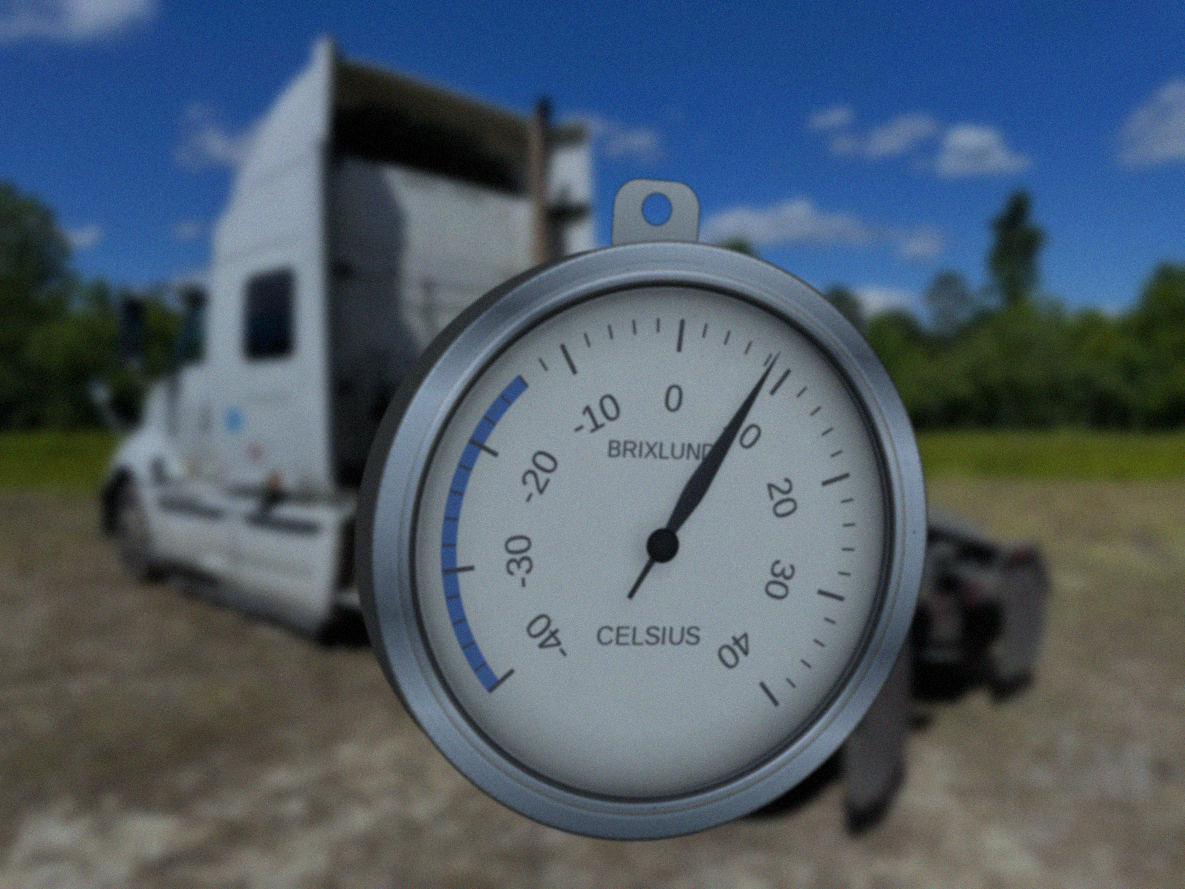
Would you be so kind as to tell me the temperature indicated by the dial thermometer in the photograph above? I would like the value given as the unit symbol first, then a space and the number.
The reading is °C 8
